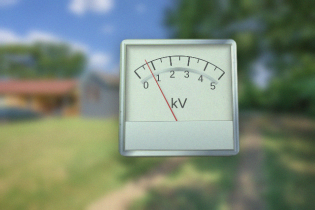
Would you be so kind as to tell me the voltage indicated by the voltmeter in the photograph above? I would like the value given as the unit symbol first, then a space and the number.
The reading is kV 0.75
